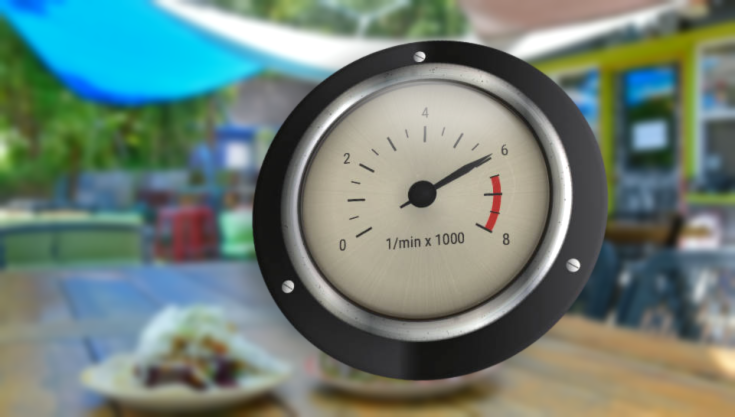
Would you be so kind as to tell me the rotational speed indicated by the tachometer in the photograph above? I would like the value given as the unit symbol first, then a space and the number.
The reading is rpm 6000
